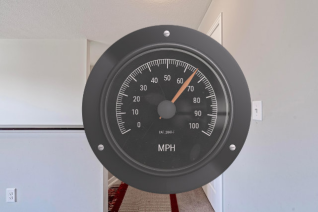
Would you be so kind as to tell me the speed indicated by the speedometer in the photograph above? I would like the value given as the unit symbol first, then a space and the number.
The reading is mph 65
